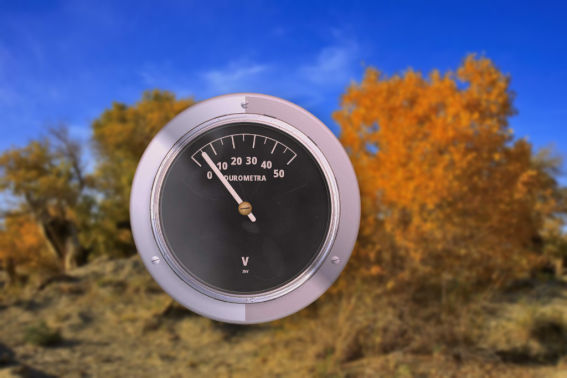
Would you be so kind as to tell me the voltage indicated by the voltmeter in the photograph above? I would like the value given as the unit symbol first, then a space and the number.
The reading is V 5
